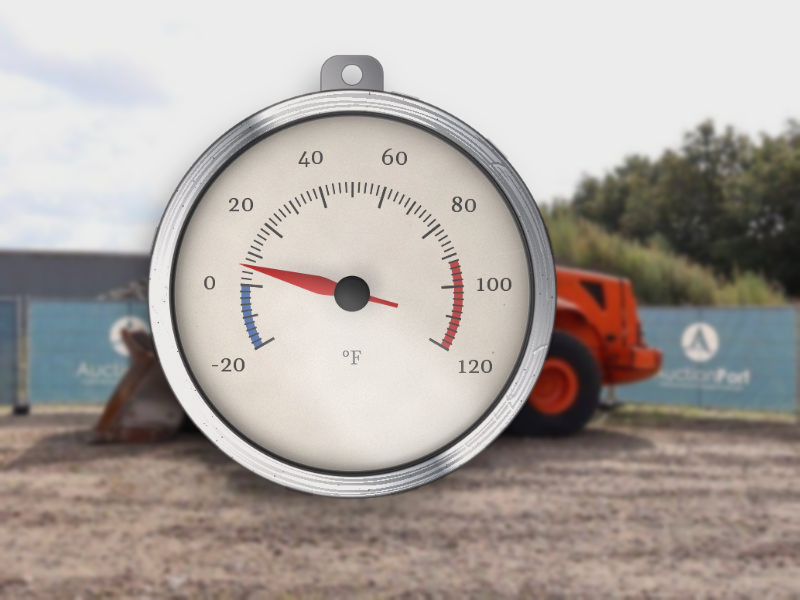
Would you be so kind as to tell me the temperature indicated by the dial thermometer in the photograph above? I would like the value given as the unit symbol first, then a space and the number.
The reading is °F 6
